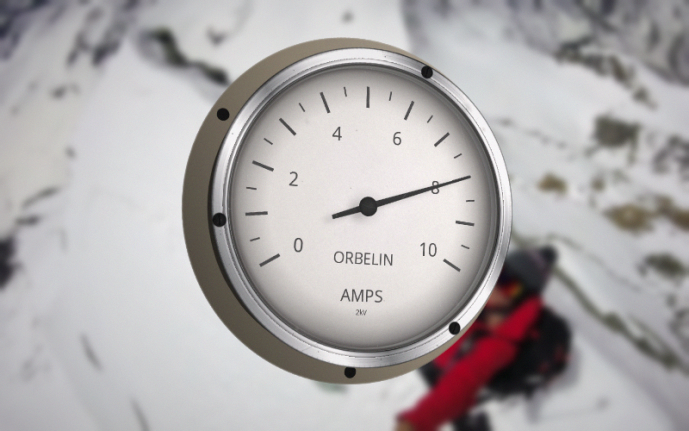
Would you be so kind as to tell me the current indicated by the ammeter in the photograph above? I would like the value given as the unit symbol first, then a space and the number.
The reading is A 8
